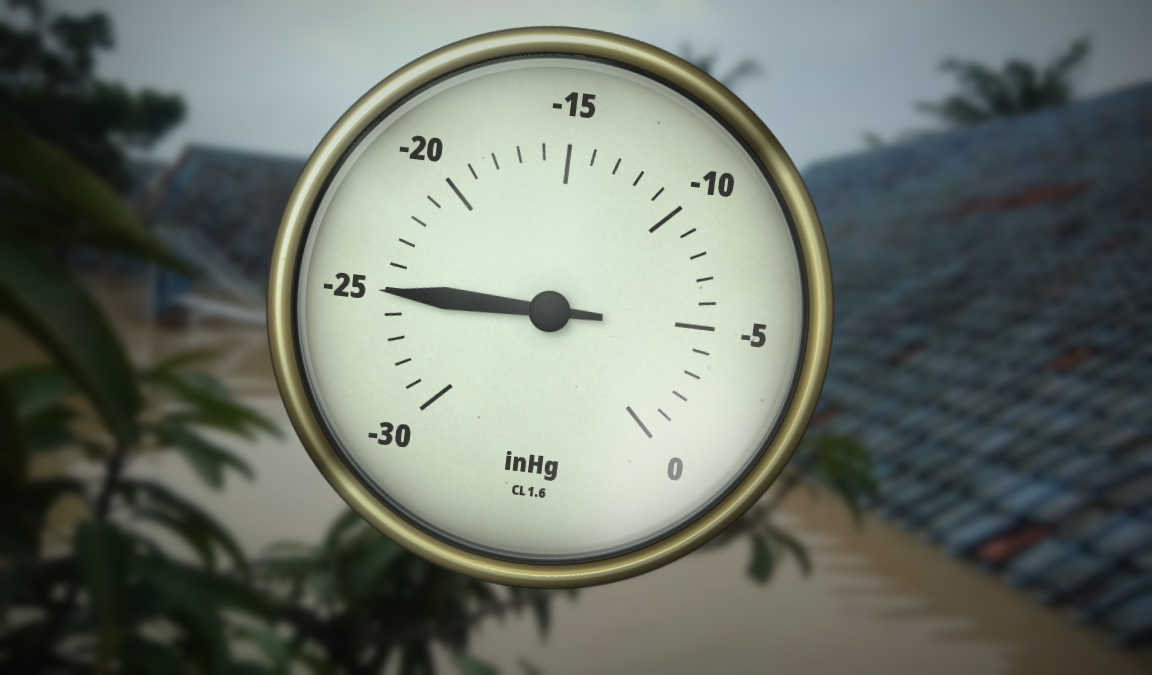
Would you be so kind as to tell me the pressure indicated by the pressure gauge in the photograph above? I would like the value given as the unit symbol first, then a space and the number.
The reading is inHg -25
